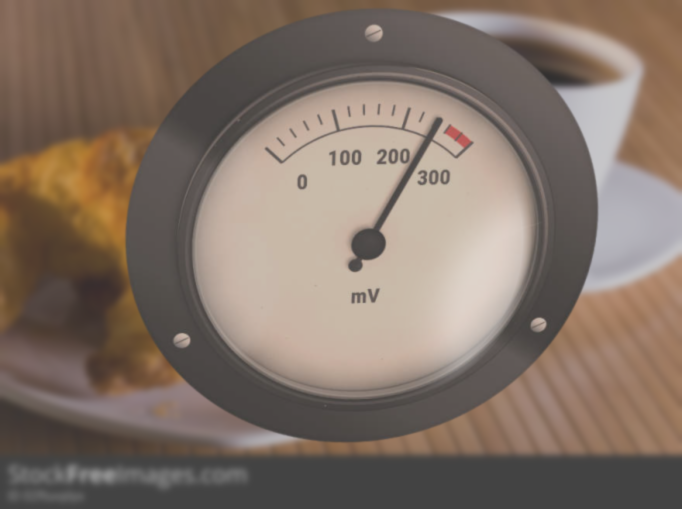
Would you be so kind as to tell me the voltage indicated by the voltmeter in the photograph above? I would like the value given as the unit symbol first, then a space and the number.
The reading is mV 240
